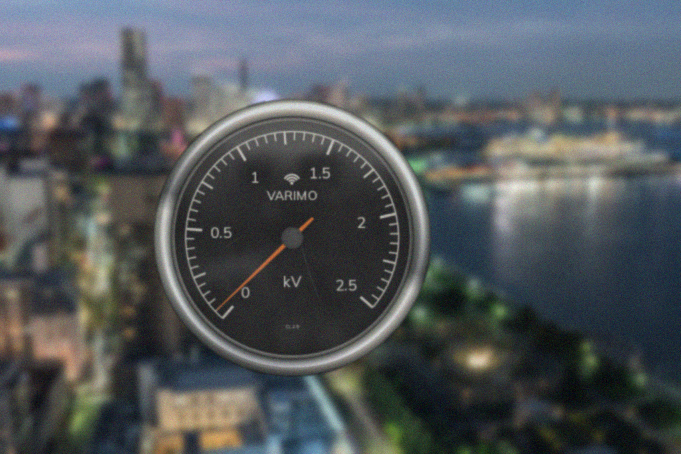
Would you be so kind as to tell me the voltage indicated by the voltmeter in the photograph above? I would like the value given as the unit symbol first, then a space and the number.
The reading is kV 0.05
